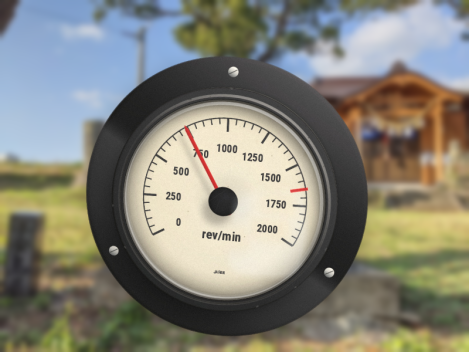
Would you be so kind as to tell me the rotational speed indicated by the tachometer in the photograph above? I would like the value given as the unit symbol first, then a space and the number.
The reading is rpm 750
